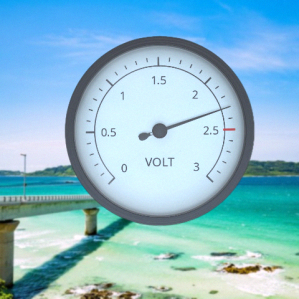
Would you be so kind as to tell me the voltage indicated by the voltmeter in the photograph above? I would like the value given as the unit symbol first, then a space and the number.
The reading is V 2.3
